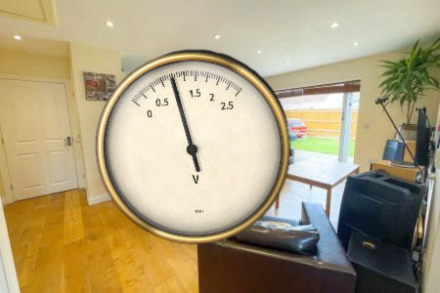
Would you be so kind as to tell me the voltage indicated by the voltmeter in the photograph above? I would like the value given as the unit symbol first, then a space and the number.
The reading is V 1
